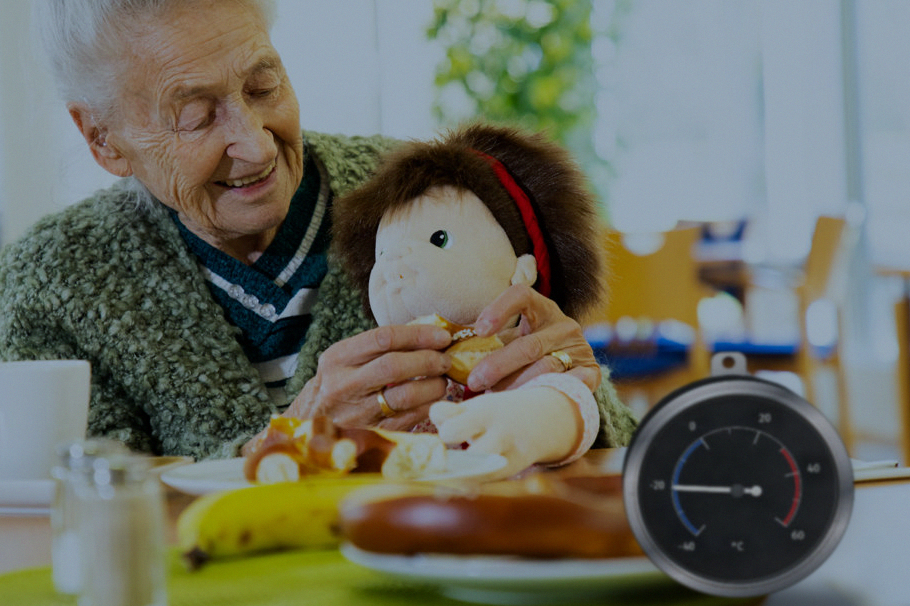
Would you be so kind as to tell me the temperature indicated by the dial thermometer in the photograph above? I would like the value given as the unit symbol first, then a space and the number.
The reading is °C -20
